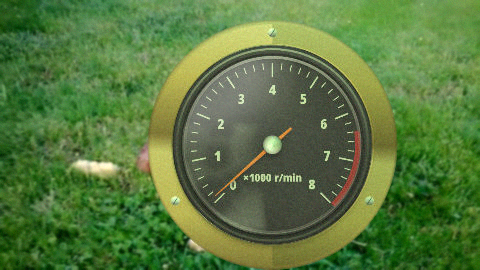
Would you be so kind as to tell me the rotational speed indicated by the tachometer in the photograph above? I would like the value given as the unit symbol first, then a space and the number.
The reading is rpm 100
